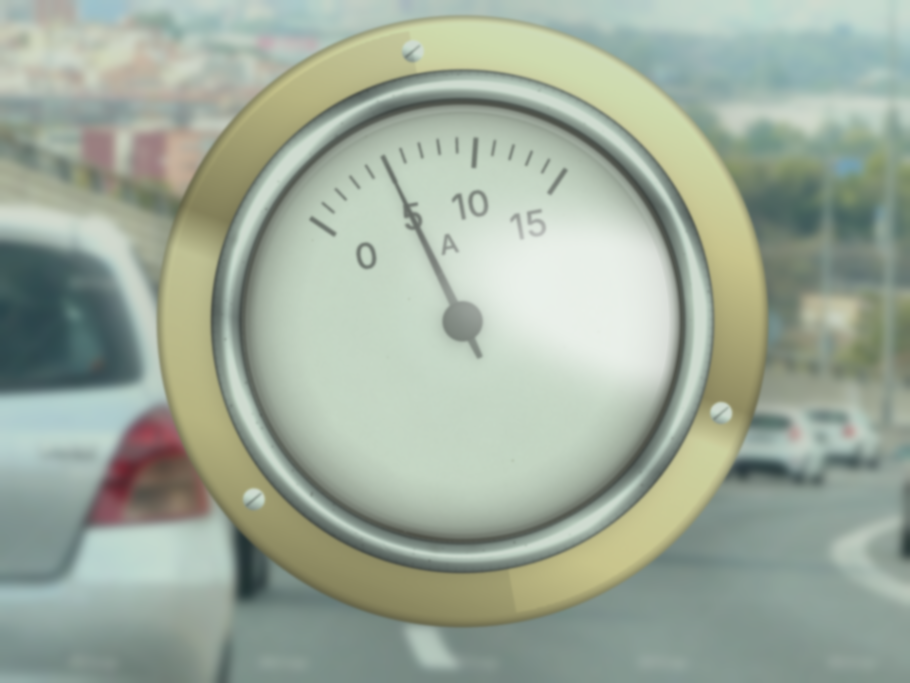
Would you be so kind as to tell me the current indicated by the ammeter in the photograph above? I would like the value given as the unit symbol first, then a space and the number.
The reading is A 5
